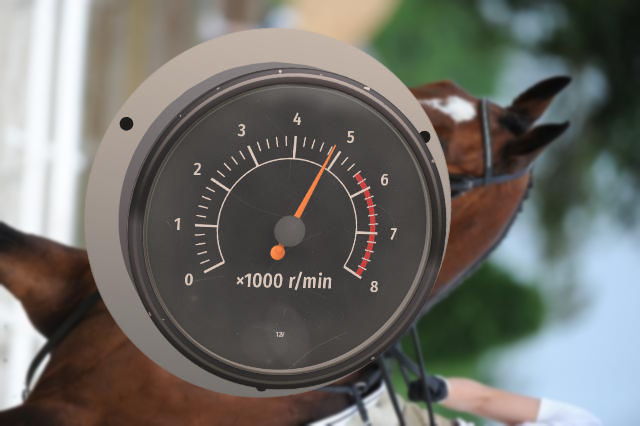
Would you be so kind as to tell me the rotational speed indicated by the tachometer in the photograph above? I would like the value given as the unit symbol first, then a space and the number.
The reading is rpm 4800
